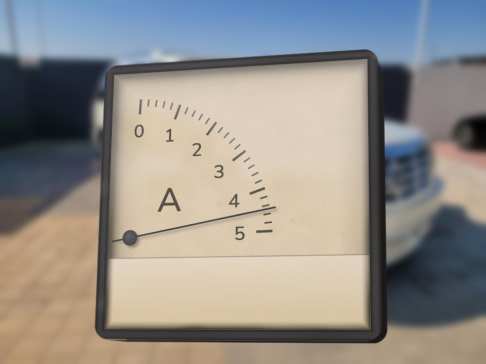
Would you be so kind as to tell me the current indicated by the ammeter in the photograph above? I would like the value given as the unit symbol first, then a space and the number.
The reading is A 4.5
